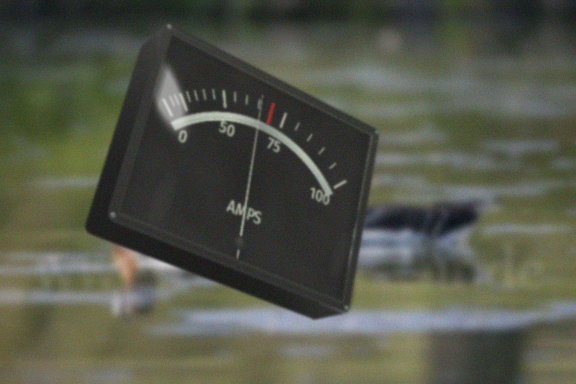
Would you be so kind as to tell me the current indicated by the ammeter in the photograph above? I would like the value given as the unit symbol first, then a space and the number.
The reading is A 65
